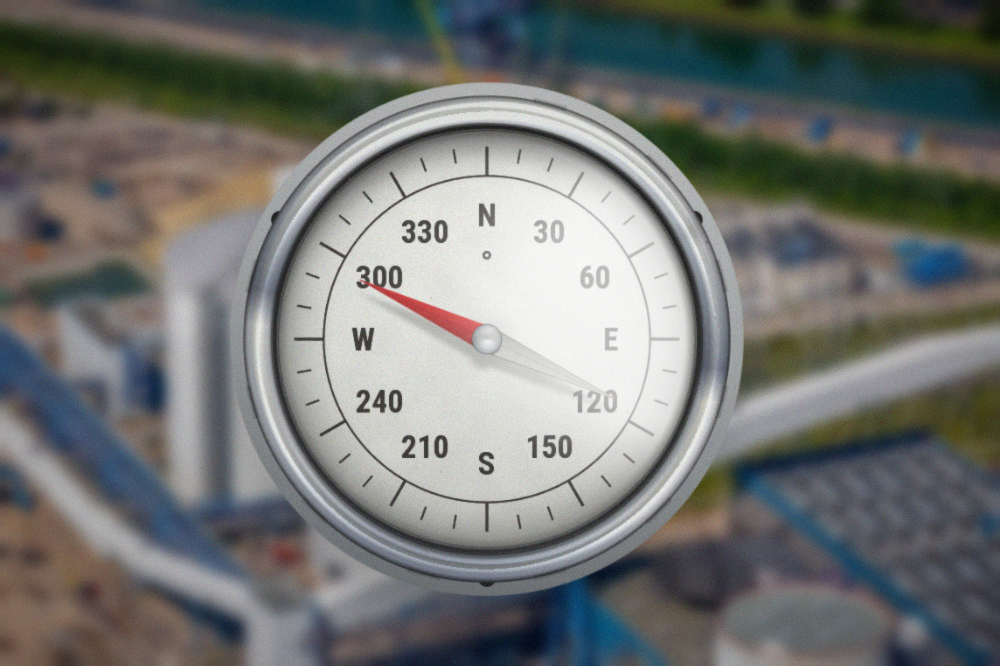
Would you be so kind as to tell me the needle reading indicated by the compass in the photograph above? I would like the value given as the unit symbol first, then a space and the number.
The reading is ° 295
